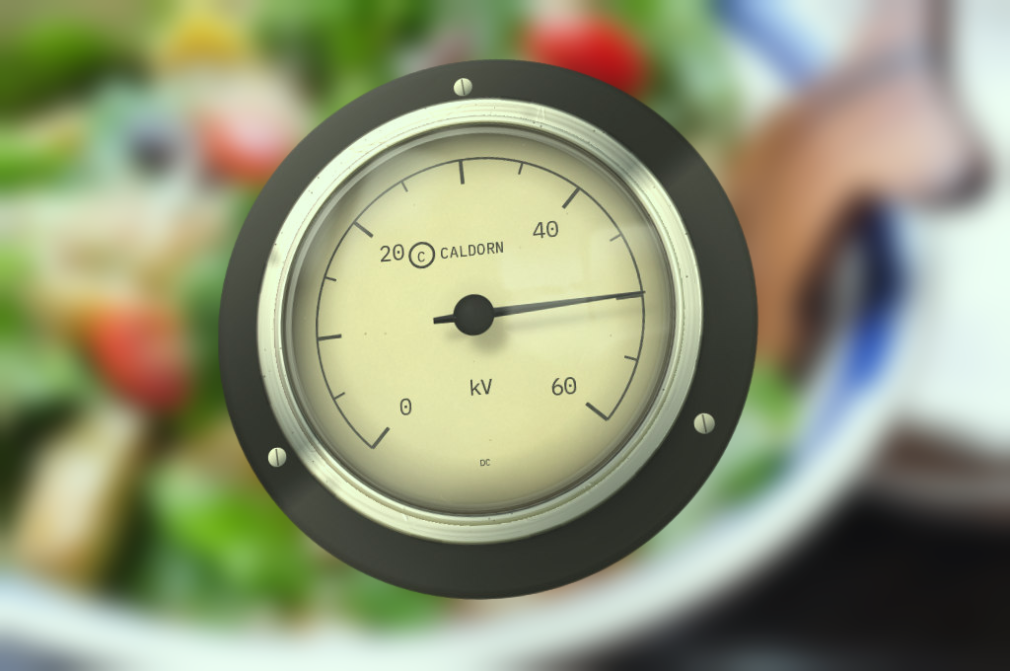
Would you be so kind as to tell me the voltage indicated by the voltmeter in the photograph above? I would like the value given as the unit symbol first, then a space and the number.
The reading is kV 50
